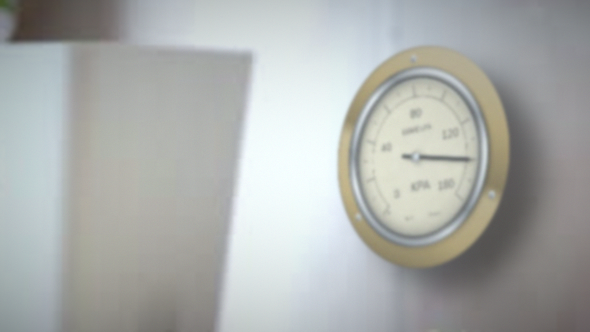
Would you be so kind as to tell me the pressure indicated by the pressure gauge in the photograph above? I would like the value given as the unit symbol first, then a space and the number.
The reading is kPa 140
